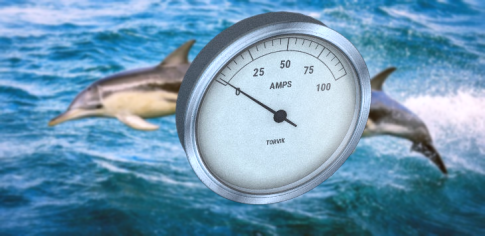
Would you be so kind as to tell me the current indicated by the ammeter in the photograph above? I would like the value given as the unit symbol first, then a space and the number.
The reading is A 2.5
